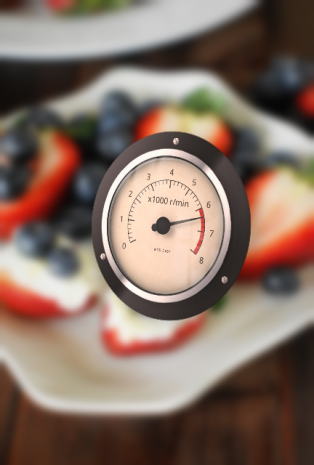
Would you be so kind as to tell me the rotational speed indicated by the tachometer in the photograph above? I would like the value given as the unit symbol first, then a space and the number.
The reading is rpm 6400
